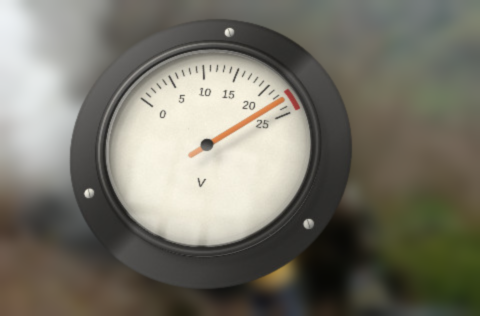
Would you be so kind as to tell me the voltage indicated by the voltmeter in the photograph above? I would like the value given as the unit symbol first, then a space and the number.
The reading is V 23
